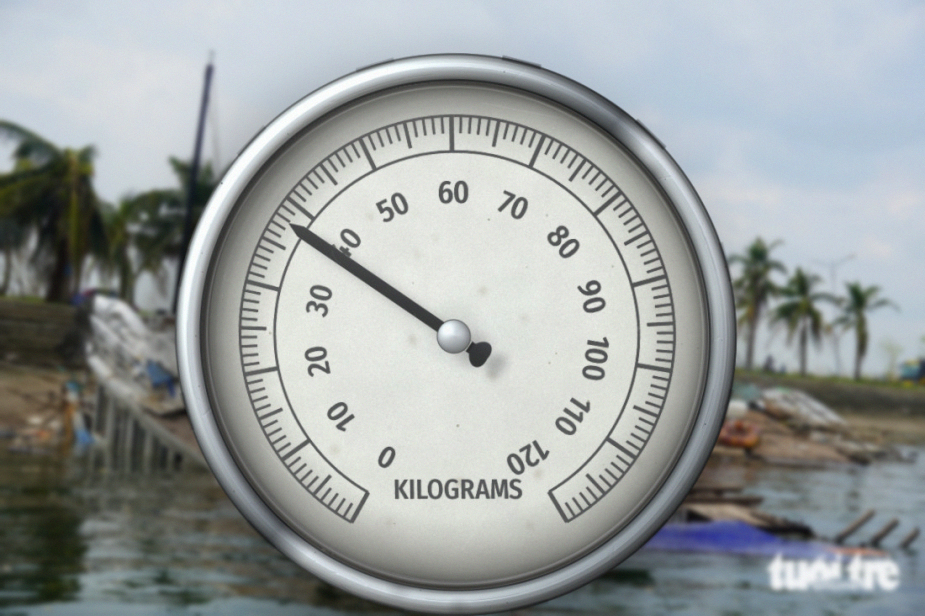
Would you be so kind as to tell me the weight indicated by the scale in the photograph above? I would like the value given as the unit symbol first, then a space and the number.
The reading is kg 38
